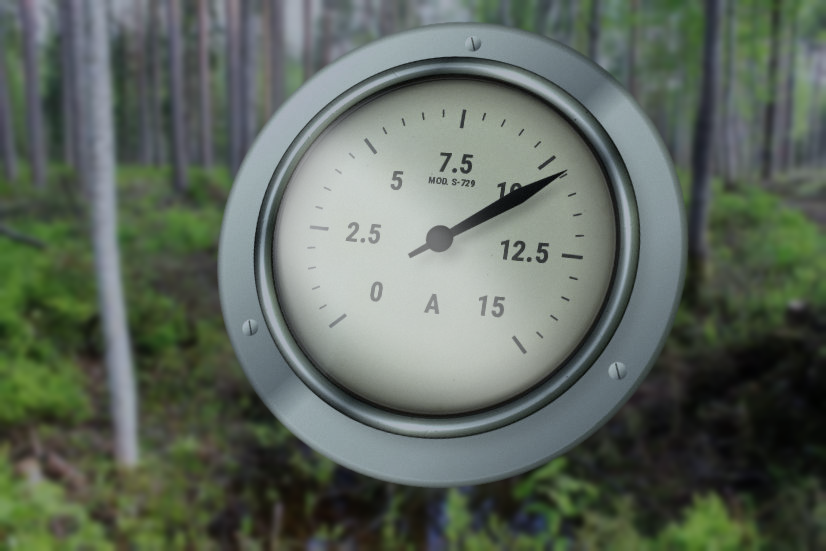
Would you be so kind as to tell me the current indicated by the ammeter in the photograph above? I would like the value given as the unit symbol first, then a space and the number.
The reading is A 10.5
